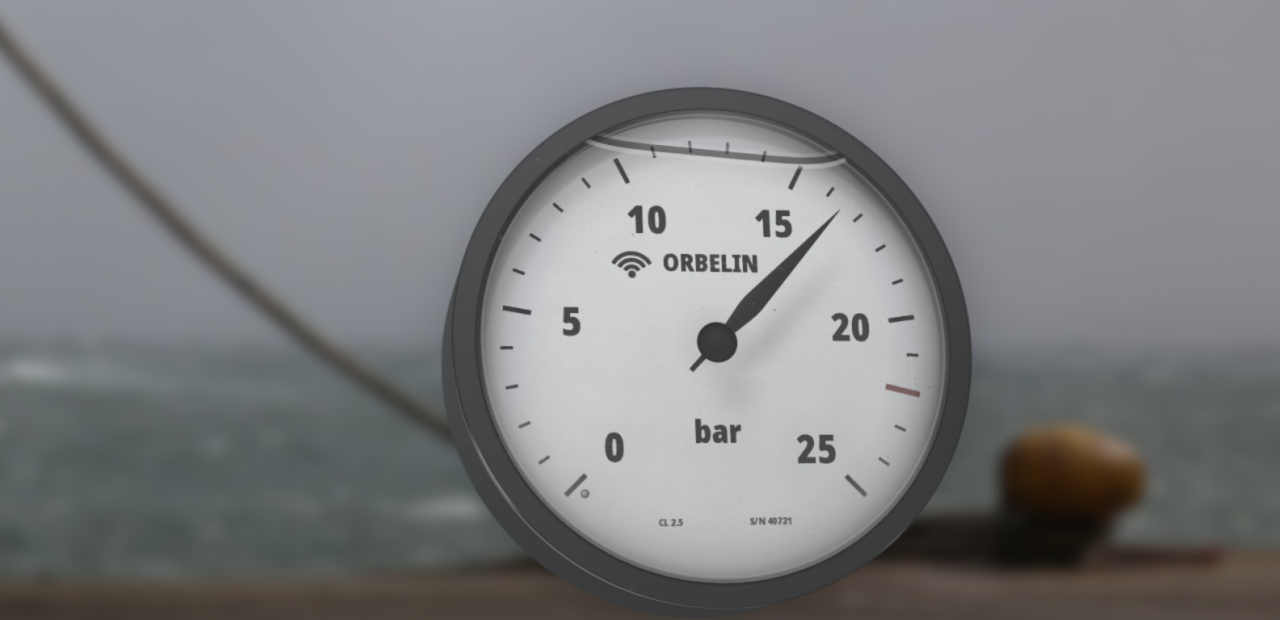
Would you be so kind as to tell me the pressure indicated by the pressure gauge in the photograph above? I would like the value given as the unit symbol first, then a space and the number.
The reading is bar 16.5
